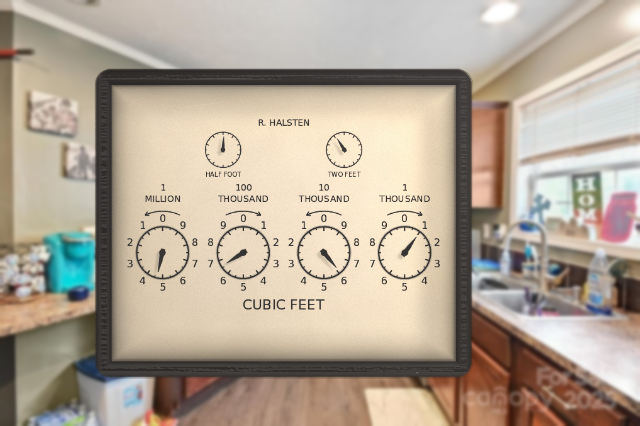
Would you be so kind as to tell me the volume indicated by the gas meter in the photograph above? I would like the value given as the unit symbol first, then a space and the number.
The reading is ft³ 466100
